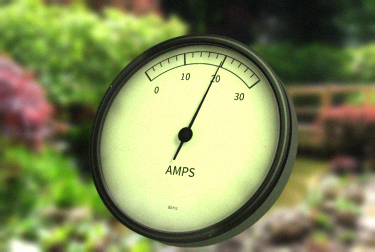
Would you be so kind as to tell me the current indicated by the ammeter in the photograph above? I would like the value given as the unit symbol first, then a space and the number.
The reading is A 20
